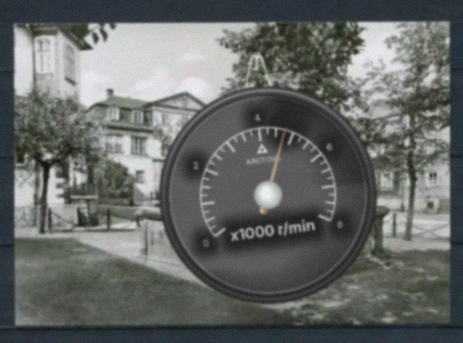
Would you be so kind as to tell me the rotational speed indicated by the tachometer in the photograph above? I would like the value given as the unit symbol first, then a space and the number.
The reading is rpm 4750
